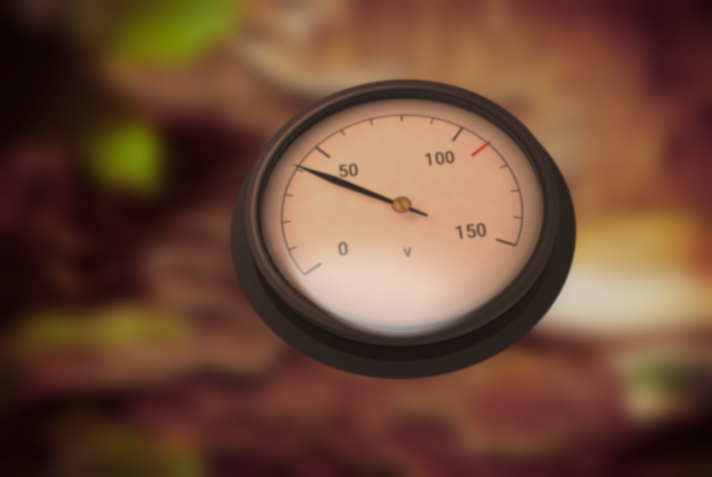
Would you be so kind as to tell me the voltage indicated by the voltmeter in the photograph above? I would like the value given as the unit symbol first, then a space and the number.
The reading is V 40
